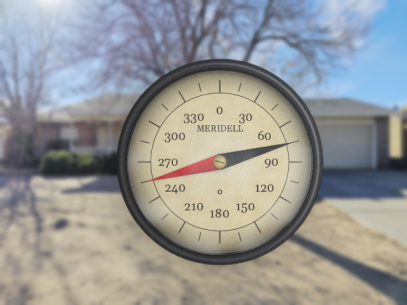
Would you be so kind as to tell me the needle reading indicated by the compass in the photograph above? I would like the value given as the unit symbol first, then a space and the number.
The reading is ° 255
